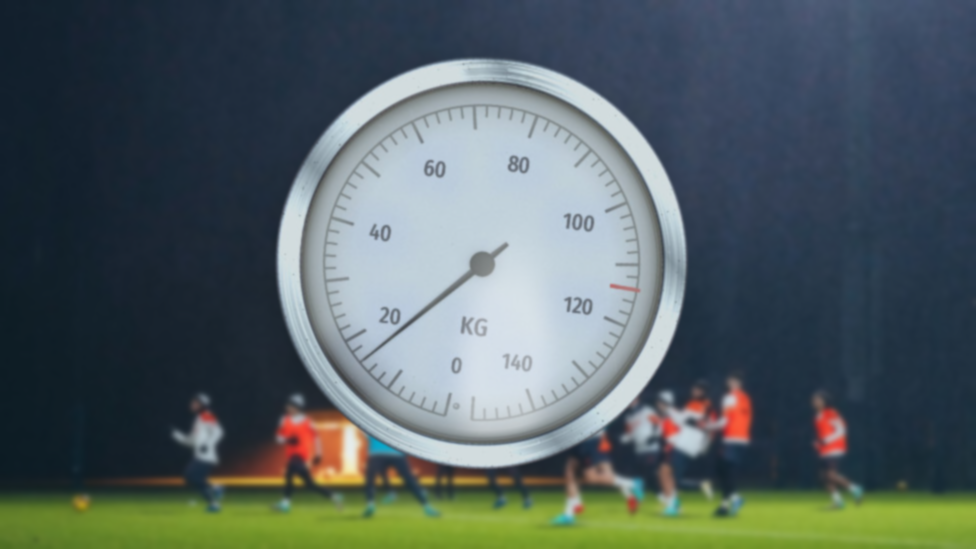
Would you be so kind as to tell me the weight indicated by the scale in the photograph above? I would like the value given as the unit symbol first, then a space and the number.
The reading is kg 16
